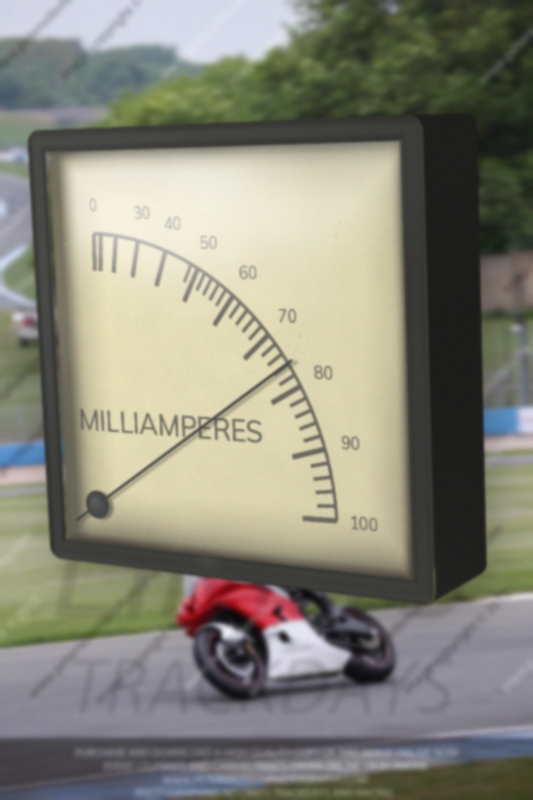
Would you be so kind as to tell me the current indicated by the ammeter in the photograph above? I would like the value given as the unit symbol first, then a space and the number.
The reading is mA 76
